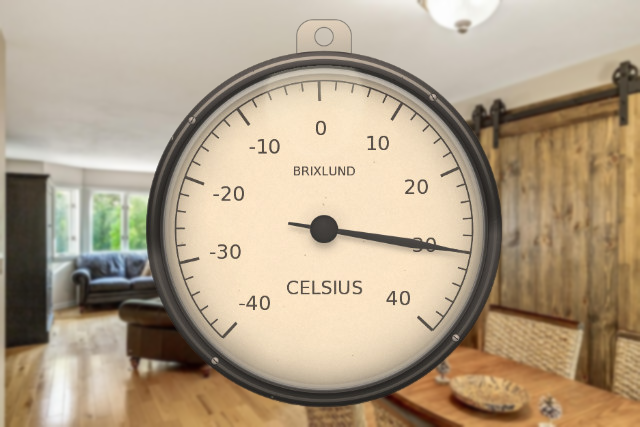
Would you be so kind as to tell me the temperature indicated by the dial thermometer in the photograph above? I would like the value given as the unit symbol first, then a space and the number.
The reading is °C 30
